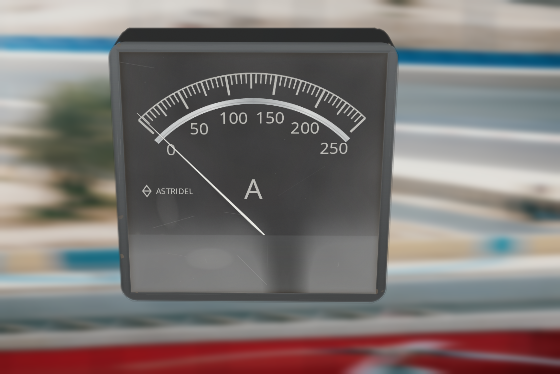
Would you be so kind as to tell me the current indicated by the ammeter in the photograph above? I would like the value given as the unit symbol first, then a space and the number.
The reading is A 5
